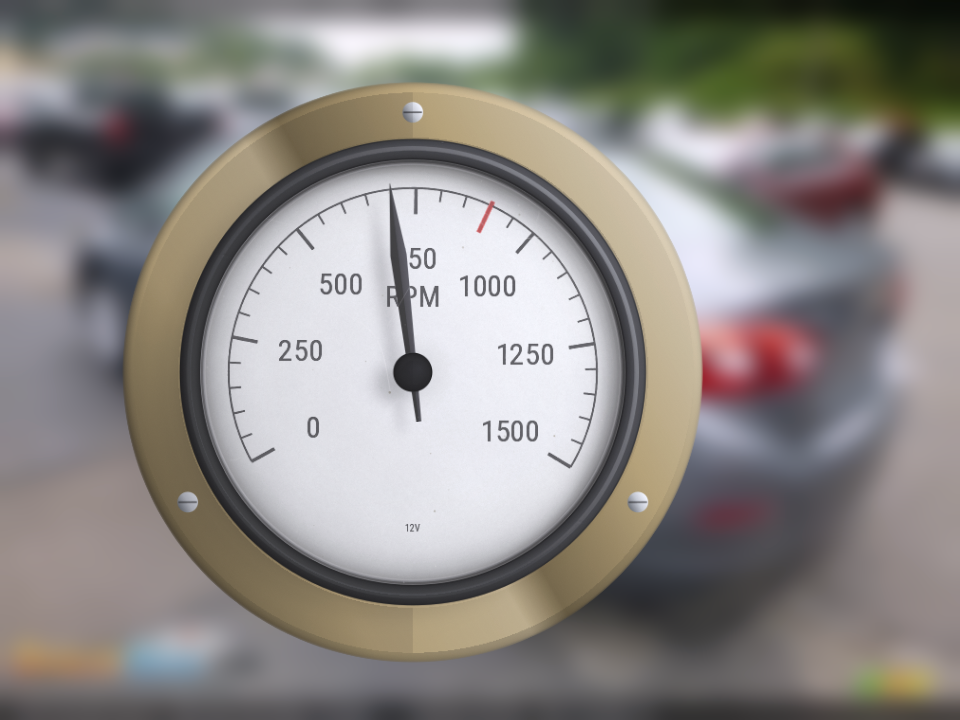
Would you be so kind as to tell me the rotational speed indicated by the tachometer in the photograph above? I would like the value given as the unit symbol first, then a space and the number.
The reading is rpm 700
